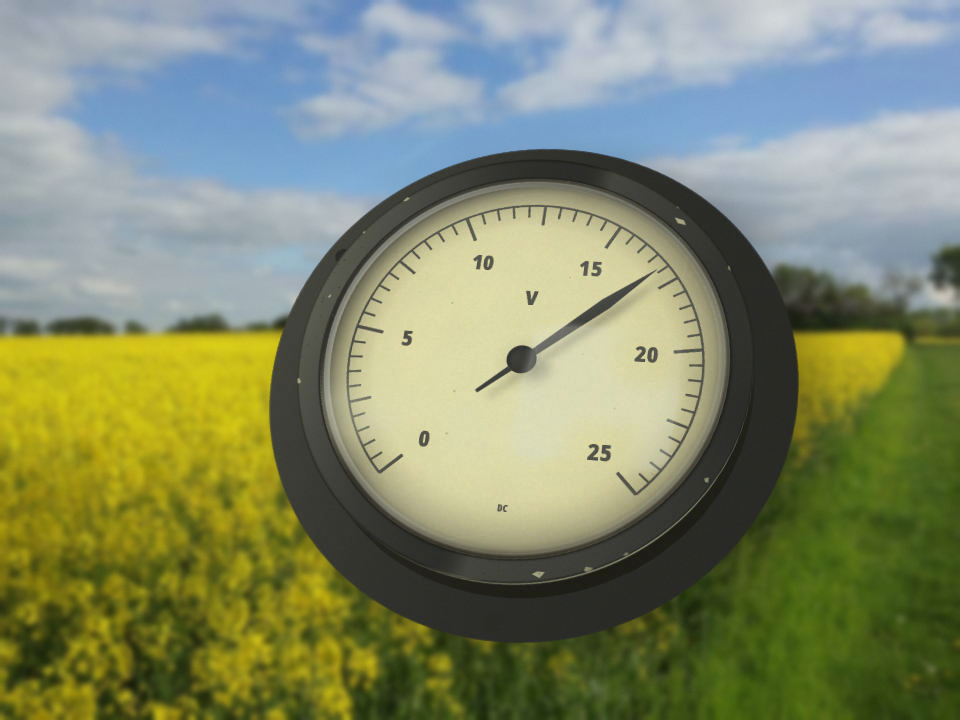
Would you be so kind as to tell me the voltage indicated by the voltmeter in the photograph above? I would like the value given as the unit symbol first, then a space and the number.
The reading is V 17
